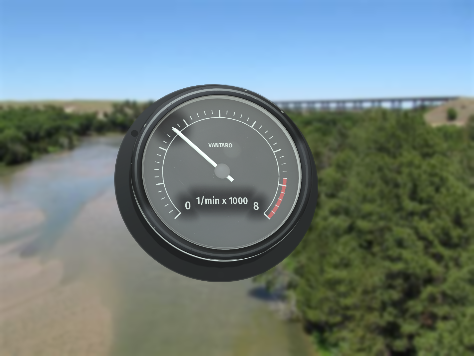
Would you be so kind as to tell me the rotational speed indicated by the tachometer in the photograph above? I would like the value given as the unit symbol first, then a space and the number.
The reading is rpm 2600
